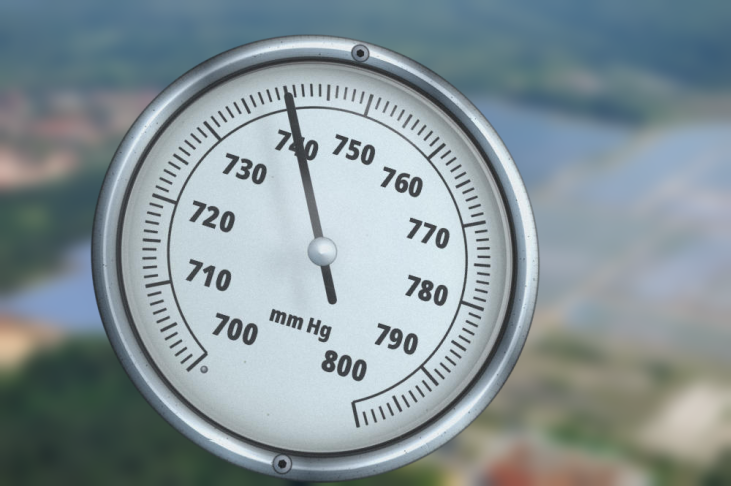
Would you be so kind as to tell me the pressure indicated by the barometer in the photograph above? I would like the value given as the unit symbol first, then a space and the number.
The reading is mmHg 740
